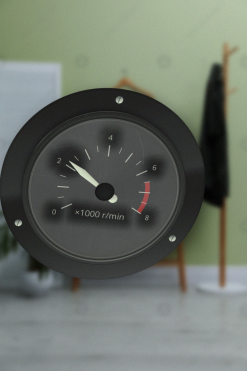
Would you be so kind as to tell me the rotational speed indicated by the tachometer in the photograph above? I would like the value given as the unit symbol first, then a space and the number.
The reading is rpm 2250
